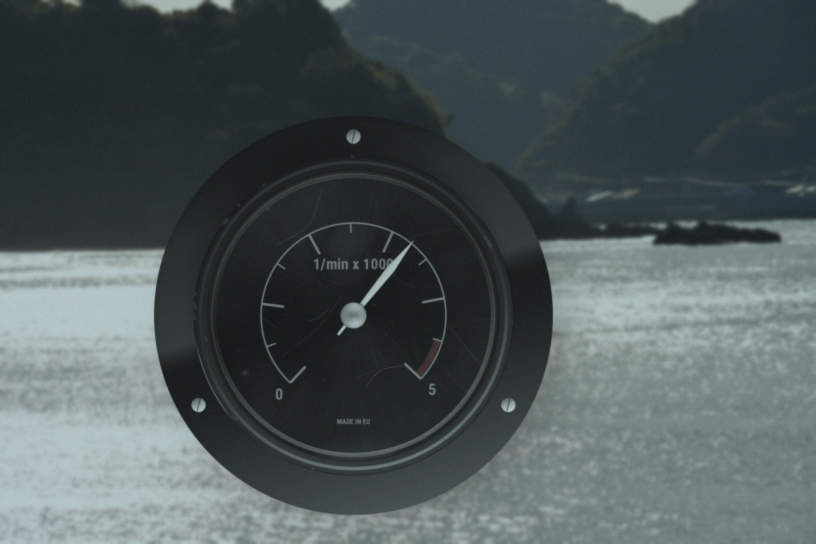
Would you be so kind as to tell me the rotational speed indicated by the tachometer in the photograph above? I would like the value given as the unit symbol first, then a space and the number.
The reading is rpm 3250
